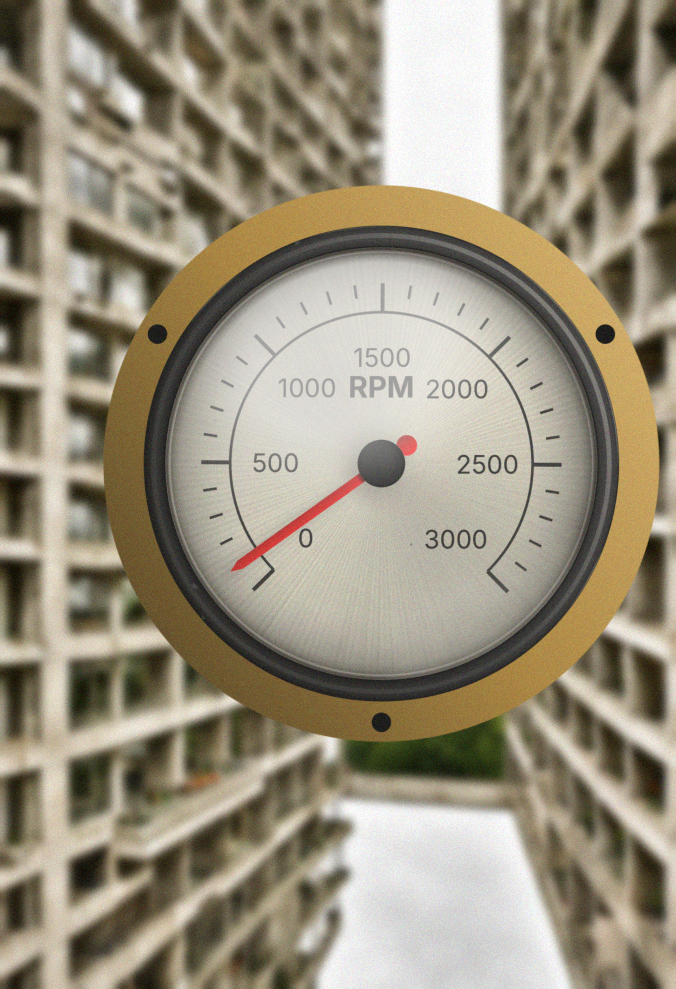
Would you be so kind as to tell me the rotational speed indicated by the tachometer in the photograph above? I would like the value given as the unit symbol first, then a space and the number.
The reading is rpm 100
